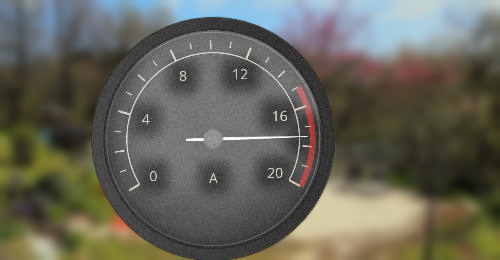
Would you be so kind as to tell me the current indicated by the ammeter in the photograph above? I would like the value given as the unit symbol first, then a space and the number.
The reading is A 17.5
